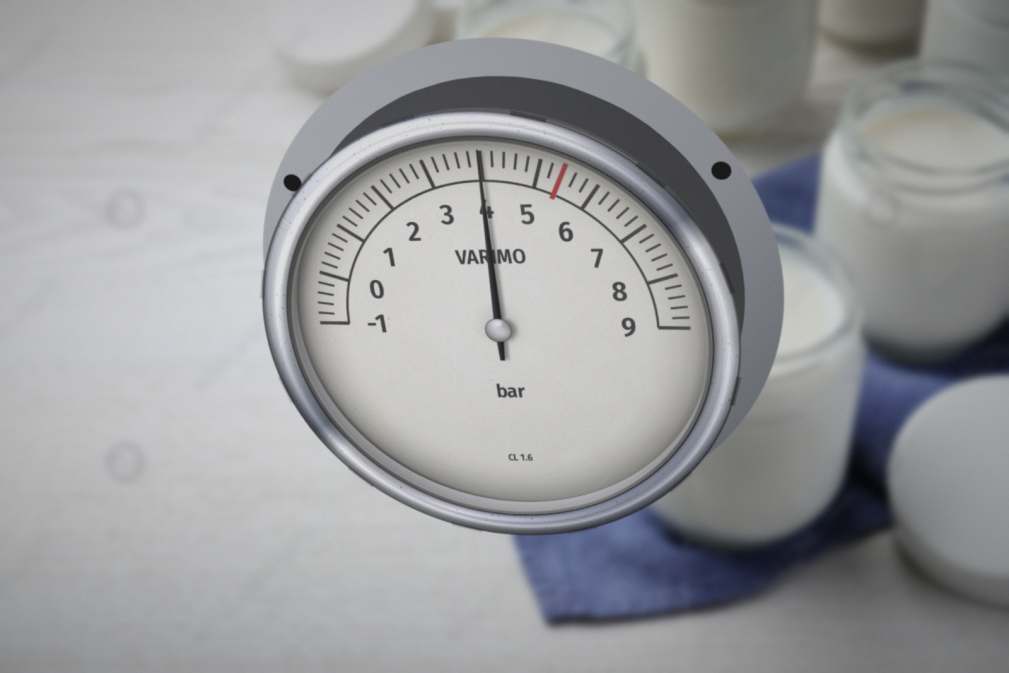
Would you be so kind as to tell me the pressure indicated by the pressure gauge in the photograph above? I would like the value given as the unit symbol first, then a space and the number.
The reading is bar 4
